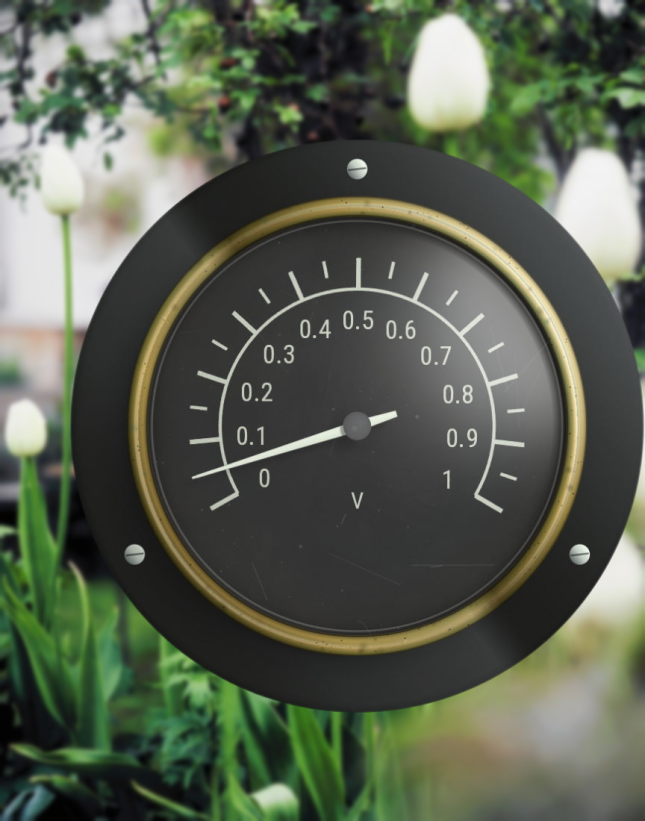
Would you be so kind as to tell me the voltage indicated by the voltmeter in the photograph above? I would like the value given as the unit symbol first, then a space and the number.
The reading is V 0.05
